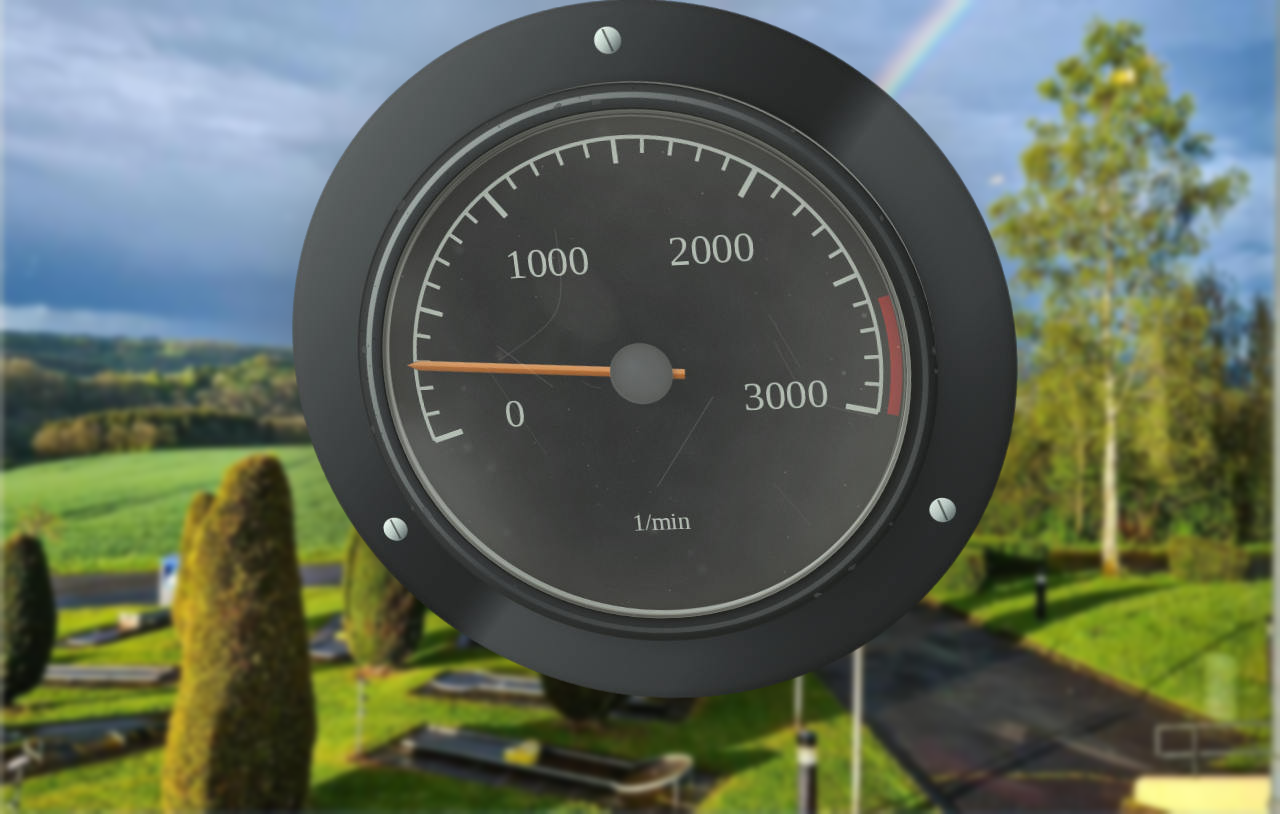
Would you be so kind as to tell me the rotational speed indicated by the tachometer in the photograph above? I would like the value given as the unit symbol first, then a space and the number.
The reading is rpm 300
